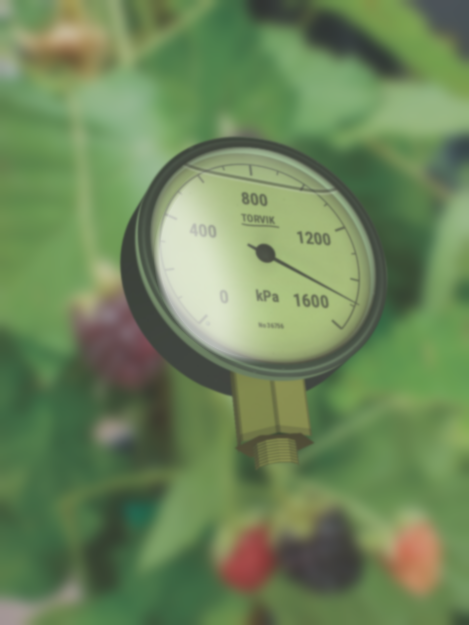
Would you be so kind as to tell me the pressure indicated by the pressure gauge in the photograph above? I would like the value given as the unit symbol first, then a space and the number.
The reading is kPa 1500
